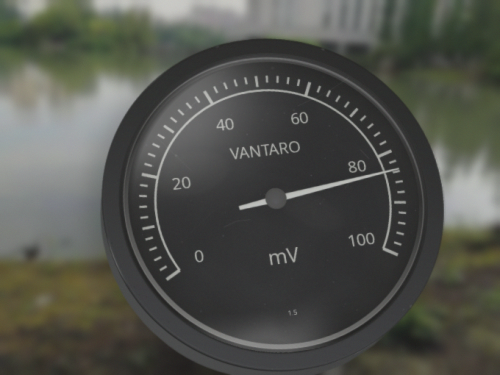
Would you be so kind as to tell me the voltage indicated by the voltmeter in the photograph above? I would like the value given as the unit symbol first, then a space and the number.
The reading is mV 84
